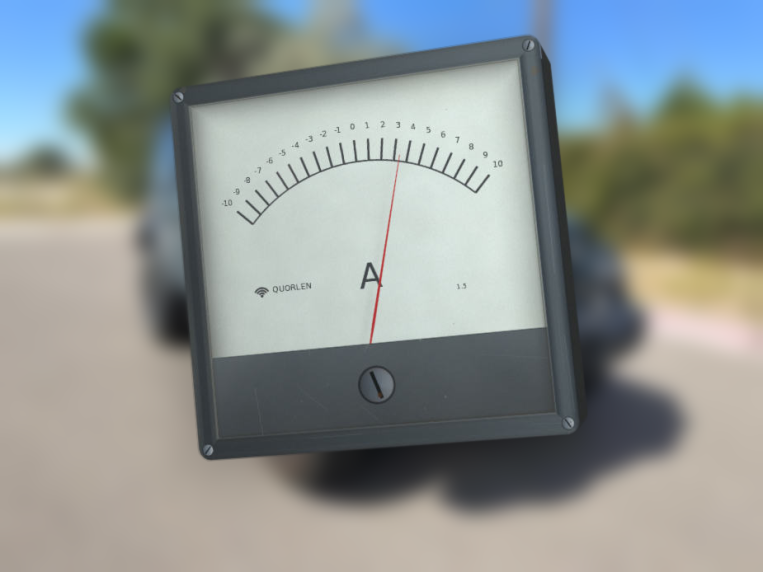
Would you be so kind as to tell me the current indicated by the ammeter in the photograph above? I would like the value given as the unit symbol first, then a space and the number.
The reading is A 3.5
